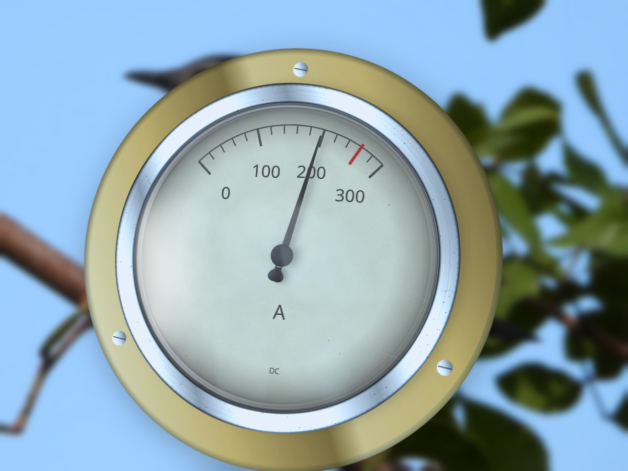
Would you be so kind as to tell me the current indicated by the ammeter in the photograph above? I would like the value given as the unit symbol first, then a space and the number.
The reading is A 200
